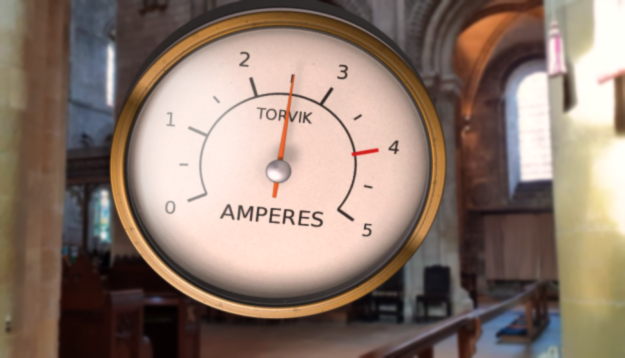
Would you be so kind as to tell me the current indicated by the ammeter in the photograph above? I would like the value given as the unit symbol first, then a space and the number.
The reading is A 2.5
